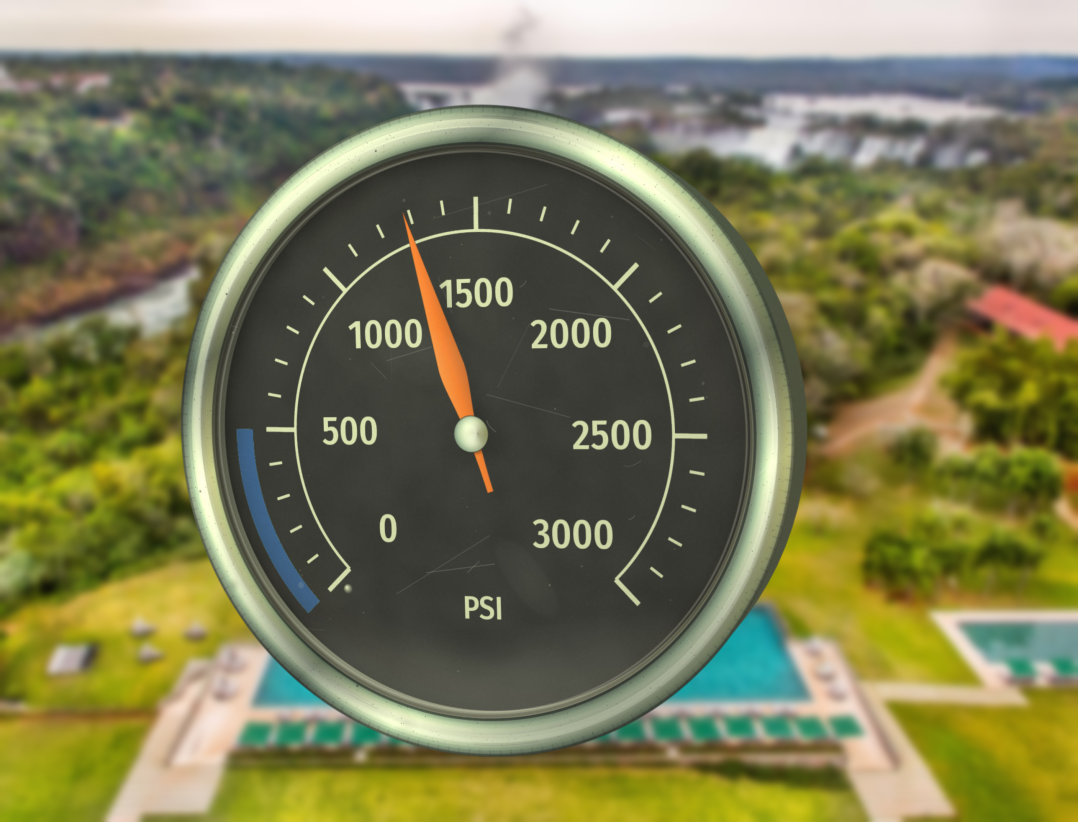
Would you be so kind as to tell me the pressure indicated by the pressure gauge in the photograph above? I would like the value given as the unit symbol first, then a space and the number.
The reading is psi 1300
